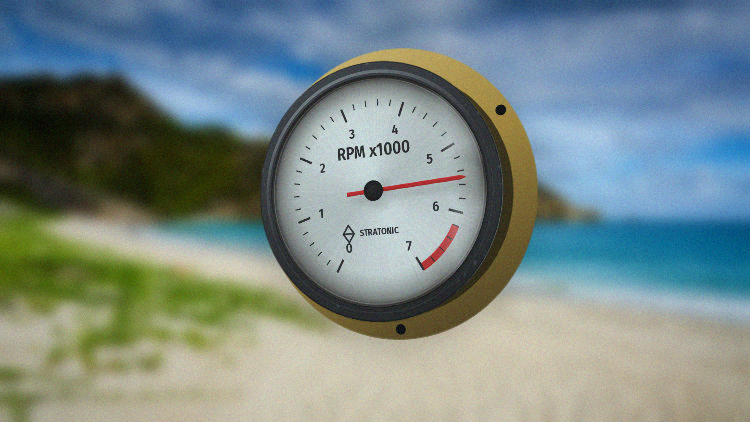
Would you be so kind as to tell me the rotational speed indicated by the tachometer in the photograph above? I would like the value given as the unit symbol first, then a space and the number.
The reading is rpm 5500
